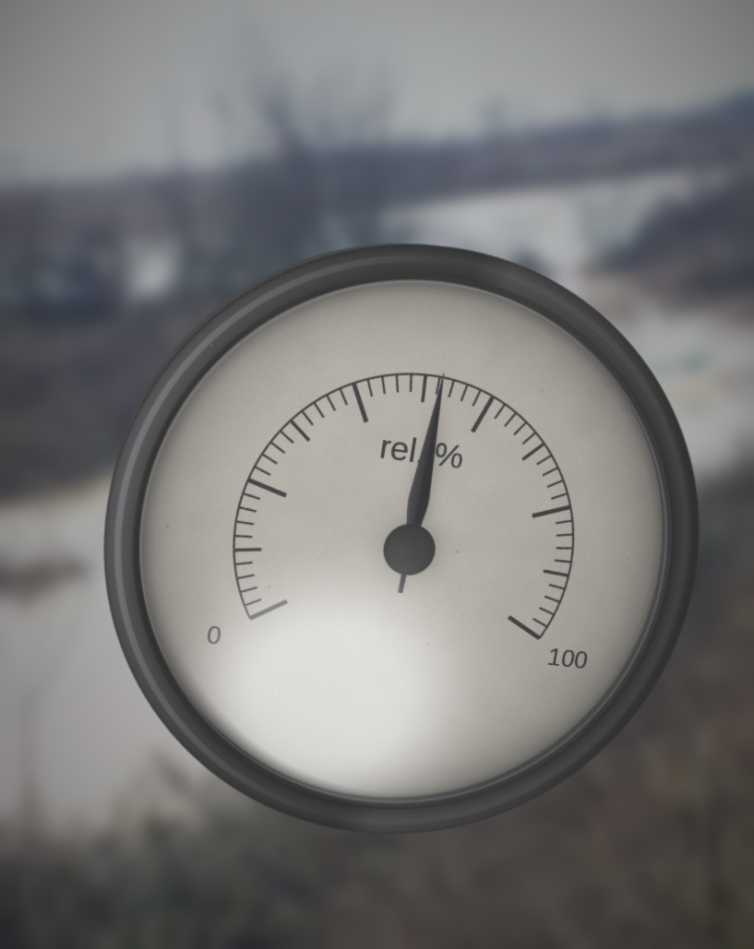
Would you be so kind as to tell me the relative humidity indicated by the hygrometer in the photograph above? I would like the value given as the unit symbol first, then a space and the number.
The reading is % 52
